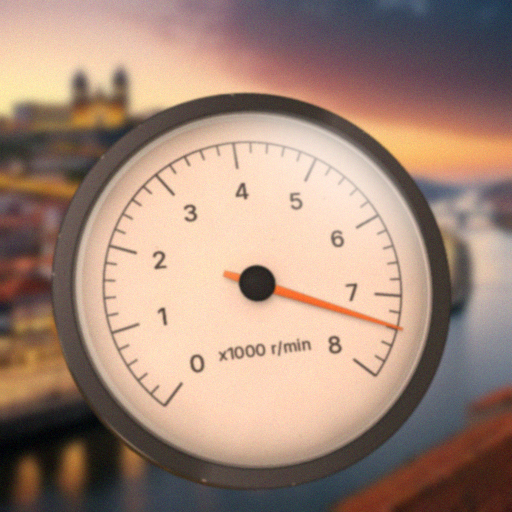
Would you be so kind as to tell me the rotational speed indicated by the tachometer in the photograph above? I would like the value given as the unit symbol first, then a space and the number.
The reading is rpm 7400
